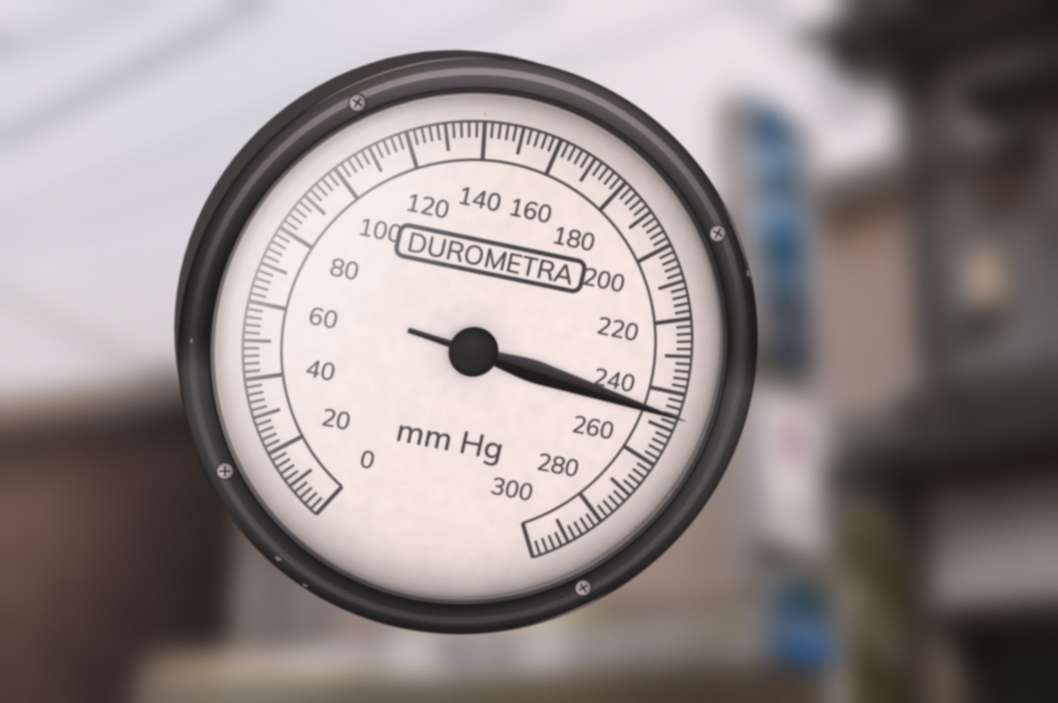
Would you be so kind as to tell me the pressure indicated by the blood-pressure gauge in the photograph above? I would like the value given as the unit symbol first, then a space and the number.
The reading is mmHg 246
